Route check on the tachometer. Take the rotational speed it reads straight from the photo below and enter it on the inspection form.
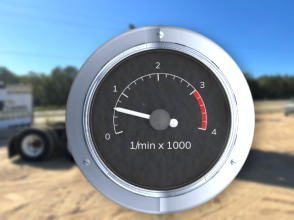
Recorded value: 600 rpm
